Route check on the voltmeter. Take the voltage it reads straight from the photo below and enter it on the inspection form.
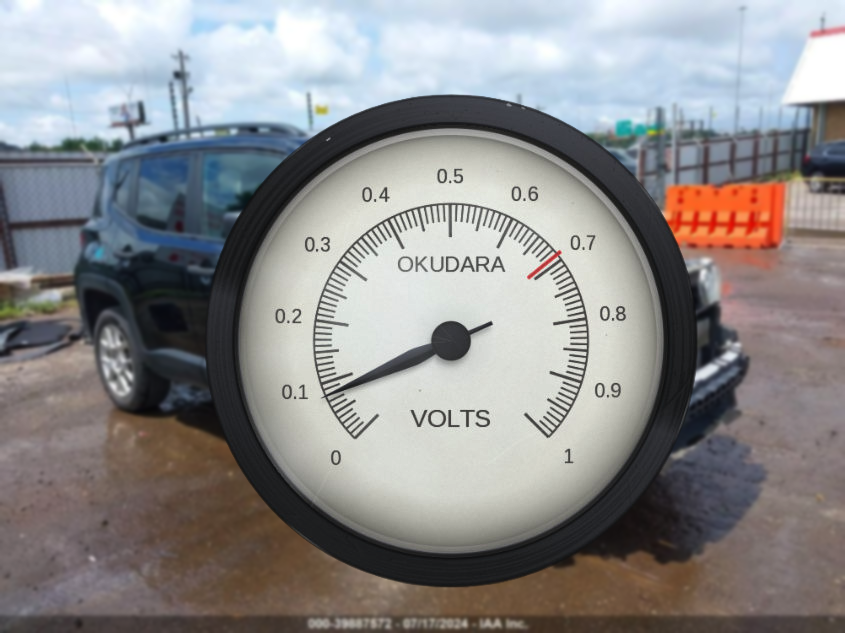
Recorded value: 0.08 V
